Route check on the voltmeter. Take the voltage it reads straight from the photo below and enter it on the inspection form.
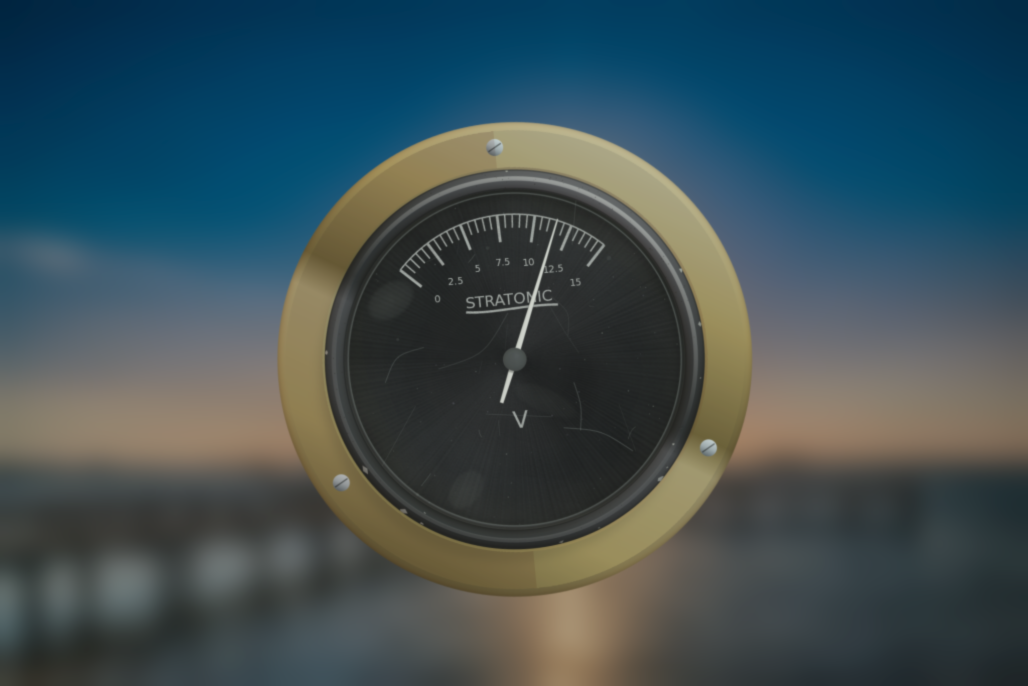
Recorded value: 11.5 V
